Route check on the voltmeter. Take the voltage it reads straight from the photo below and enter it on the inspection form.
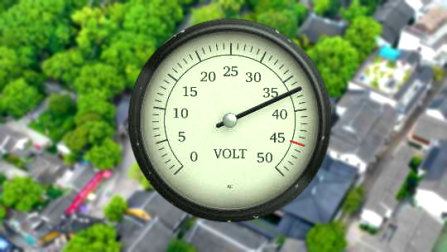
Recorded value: 37 V
